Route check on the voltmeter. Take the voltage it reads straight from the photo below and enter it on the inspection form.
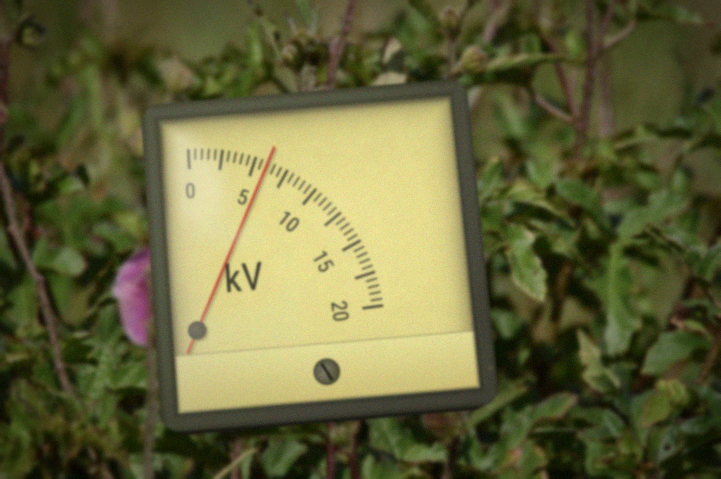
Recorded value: 6 kV
